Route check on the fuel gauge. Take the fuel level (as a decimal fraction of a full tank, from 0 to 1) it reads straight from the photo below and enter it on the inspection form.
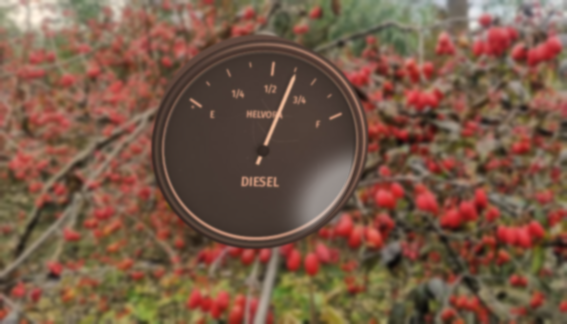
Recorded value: 0.625
